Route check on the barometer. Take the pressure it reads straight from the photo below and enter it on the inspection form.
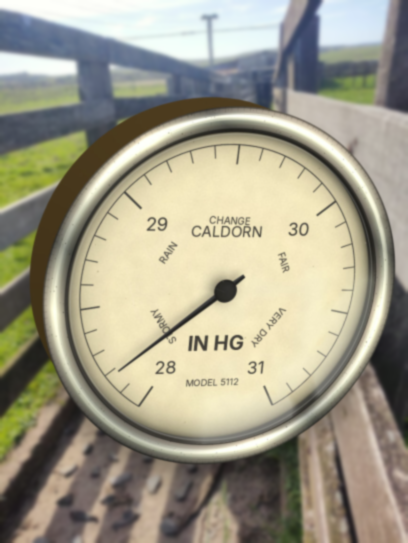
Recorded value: 28.2 inHg
